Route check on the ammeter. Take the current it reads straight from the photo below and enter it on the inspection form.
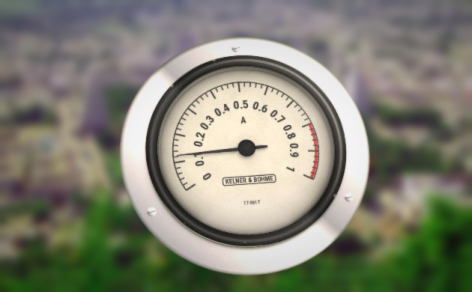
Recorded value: 0.12 A
